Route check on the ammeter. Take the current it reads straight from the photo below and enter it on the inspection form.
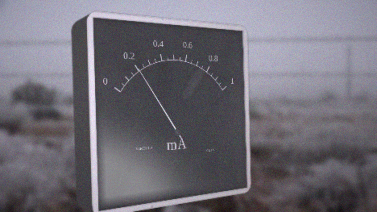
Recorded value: 0.2 mA
